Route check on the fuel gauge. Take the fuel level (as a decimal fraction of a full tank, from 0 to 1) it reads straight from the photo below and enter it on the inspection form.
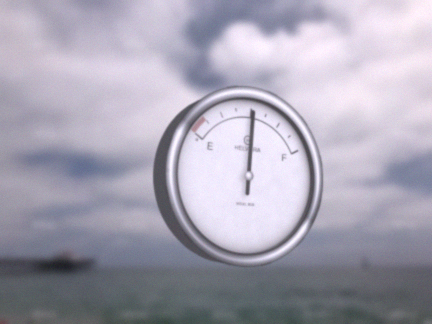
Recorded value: 0.5
